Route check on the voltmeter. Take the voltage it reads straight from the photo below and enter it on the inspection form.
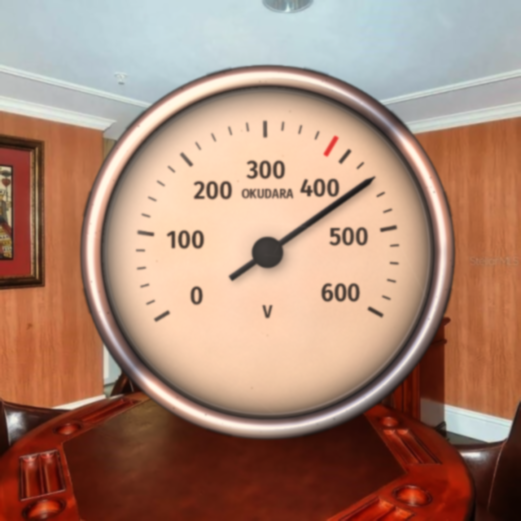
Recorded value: 440 V
